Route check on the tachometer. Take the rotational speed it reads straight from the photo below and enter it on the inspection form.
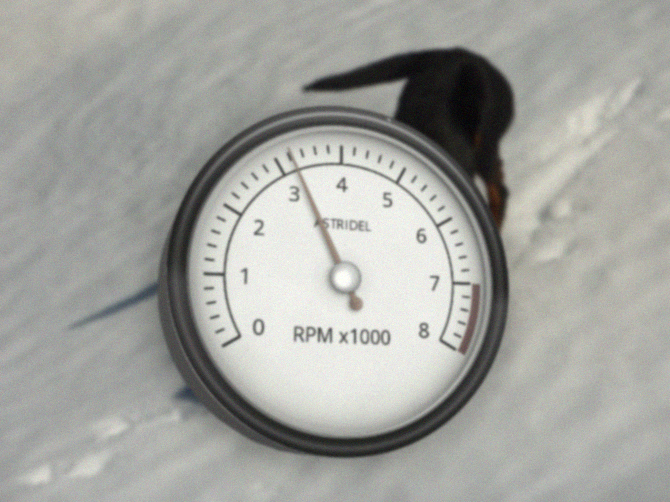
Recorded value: 3200 rpm
